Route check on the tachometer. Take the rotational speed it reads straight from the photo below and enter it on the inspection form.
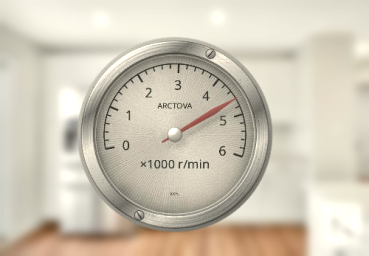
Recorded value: 4600 rpm
